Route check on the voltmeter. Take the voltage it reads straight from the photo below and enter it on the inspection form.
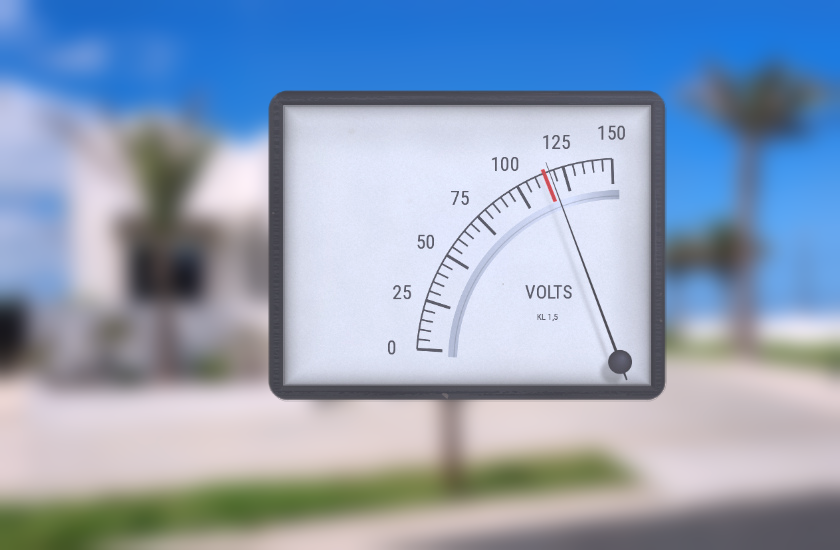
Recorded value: 117.5 V
